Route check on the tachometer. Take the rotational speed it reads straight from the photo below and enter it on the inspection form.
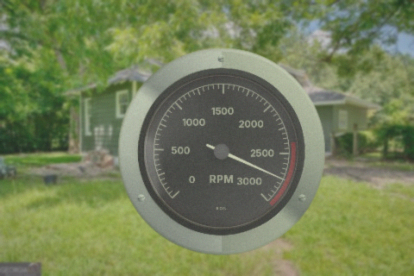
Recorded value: 2750 rpm
